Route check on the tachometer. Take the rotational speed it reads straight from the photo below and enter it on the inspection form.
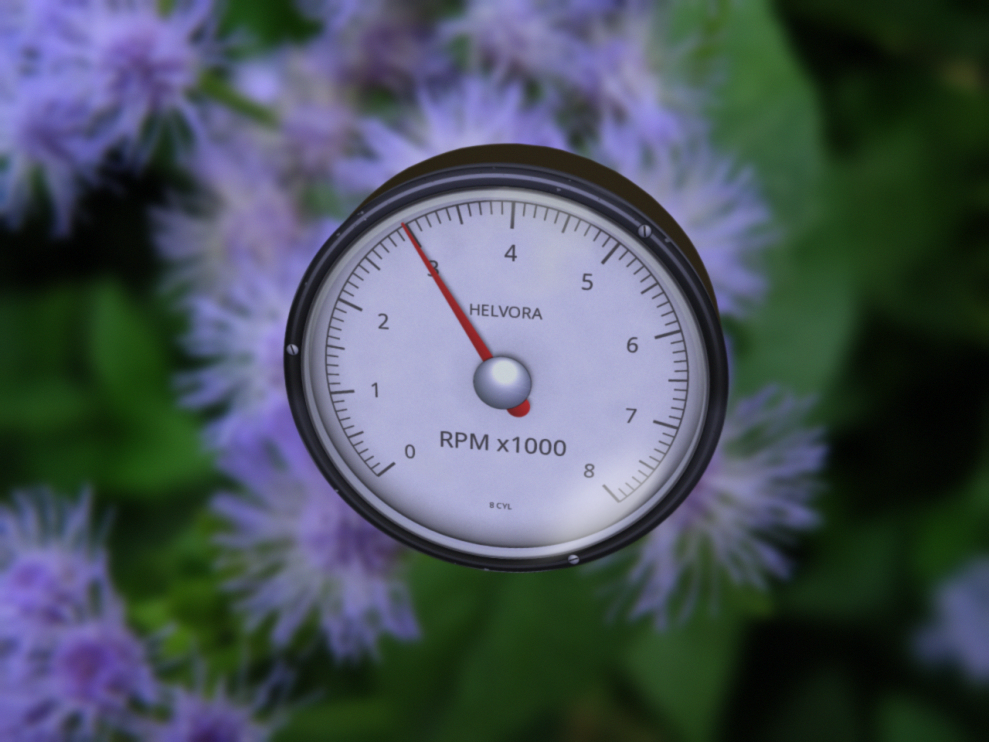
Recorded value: 3000 rpm
